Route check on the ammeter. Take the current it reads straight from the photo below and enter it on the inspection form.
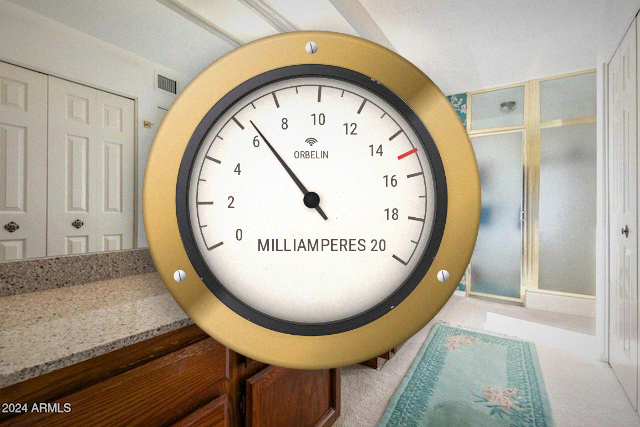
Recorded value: 6.5 mA
